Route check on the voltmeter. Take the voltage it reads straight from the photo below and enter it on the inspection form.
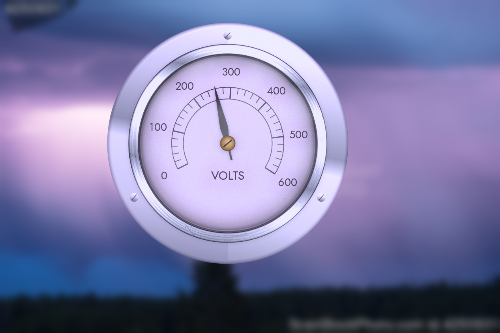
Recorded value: 260 V
